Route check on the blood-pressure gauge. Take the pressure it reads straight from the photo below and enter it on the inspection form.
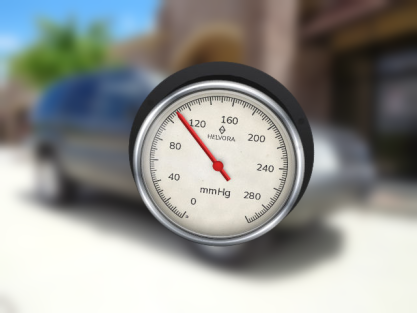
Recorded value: 110 mmHg
